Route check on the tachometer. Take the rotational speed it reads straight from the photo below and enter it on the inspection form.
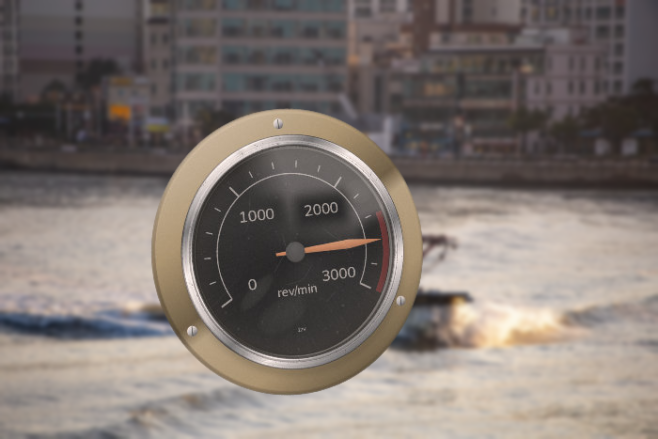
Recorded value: 2600 rpm
